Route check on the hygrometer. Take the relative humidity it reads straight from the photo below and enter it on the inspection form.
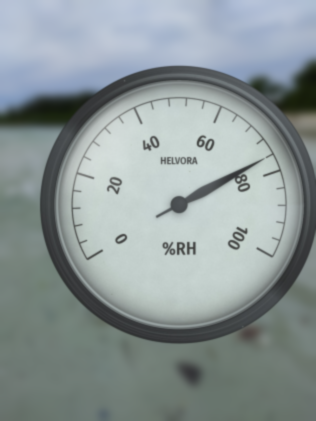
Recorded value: 76 %
